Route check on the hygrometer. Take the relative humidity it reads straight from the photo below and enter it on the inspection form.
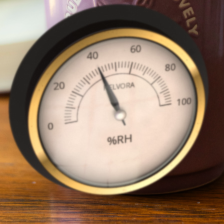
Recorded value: 40 %
